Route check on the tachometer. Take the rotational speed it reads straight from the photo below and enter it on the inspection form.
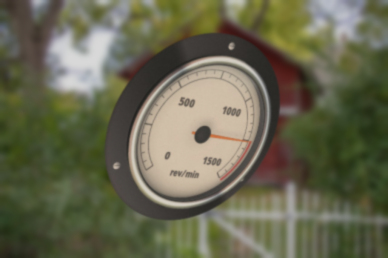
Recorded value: 1250 rpm
